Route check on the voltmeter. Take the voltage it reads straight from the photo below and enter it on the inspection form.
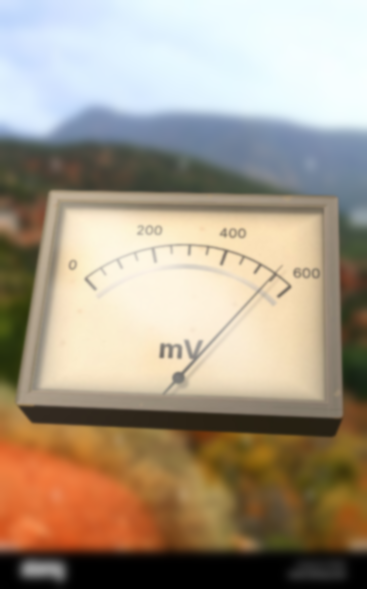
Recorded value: 550 mV
